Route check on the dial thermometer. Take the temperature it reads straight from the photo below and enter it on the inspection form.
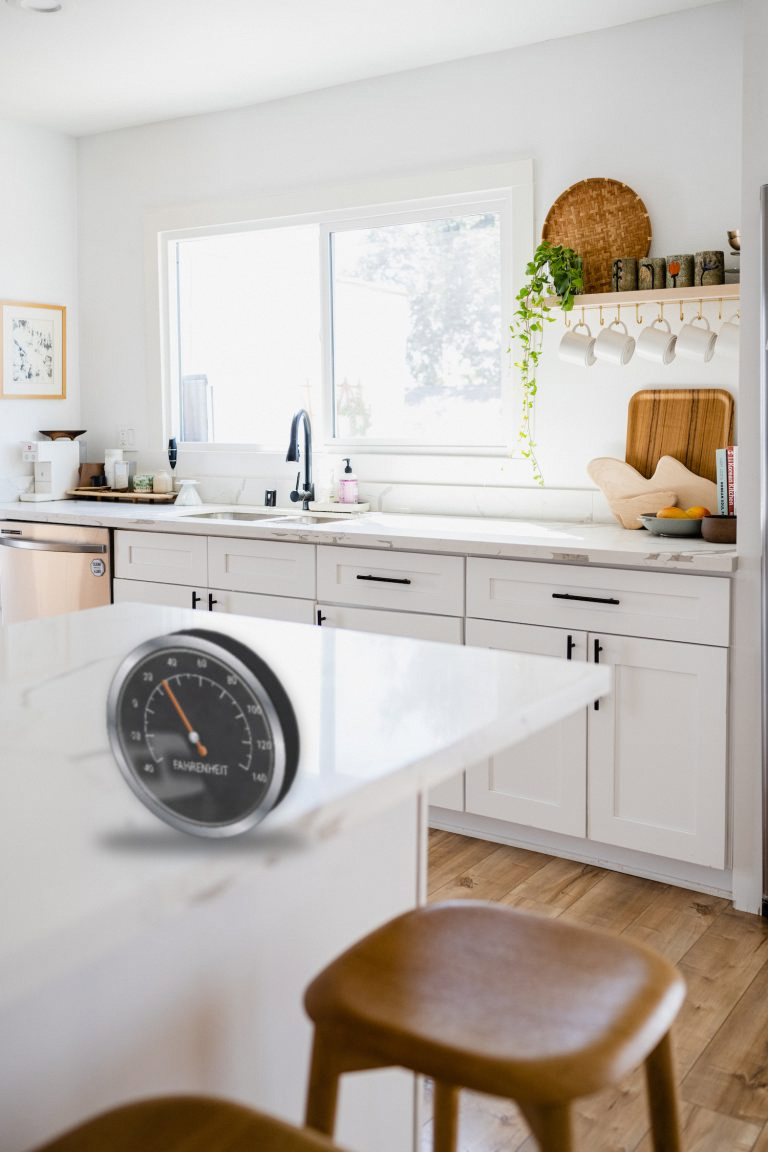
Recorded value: 30 °F
